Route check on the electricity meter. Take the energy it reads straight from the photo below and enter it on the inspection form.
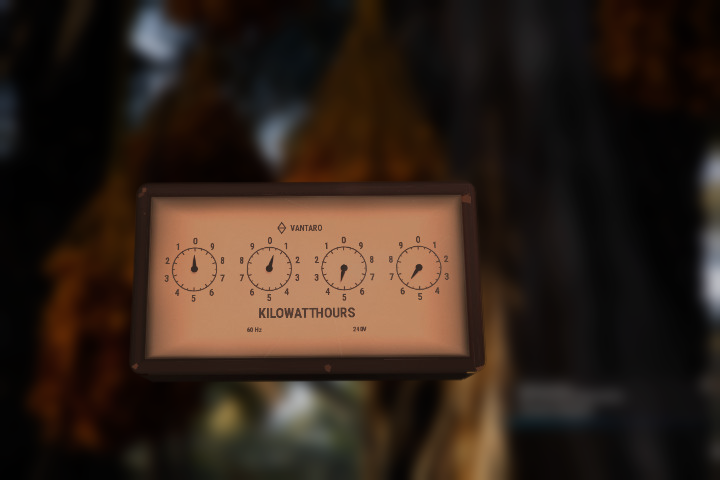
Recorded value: 46 kWh
